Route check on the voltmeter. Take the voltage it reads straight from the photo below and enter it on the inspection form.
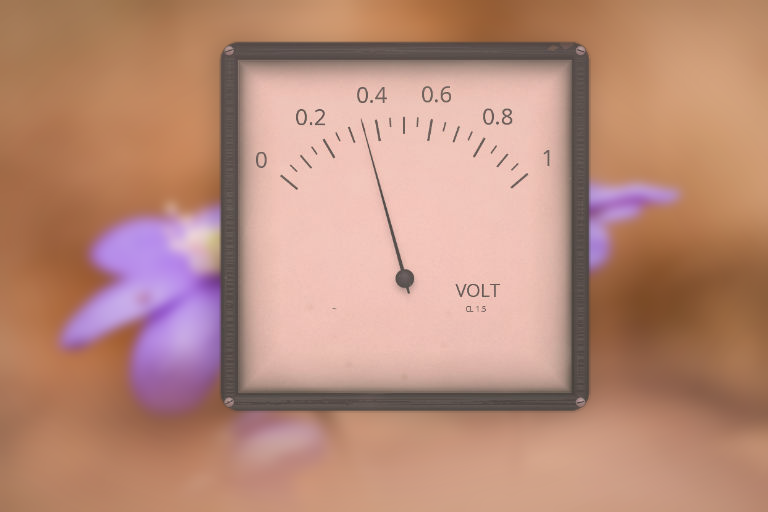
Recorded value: 0.35 V
